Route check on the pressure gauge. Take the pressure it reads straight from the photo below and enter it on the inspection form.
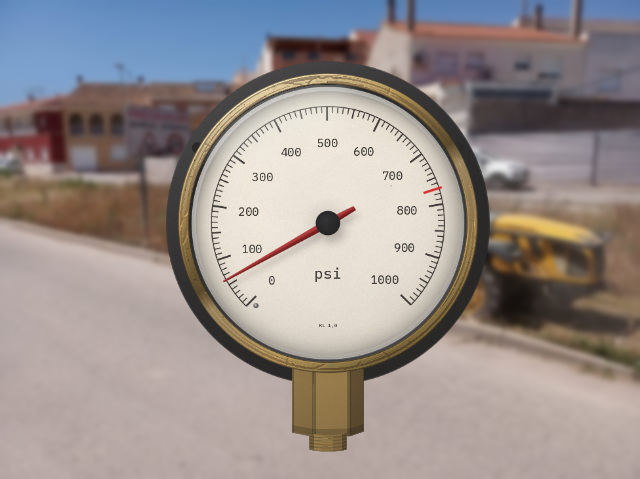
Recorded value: 60 psi
